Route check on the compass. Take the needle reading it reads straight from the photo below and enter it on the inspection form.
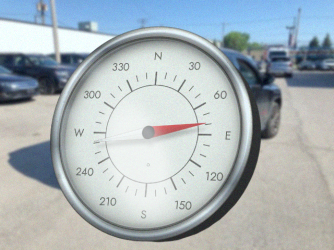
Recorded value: 80 °
